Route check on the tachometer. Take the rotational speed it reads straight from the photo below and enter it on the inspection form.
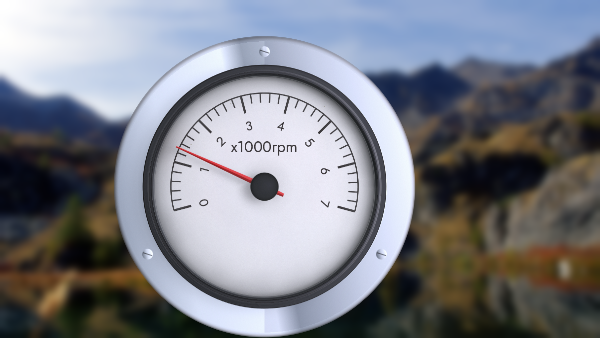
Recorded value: 1300 rpm
